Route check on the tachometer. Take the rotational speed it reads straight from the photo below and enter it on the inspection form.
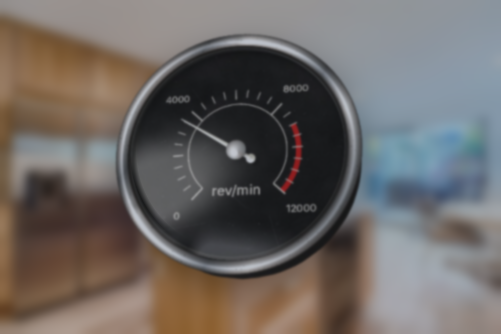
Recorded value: 3500 rpm
